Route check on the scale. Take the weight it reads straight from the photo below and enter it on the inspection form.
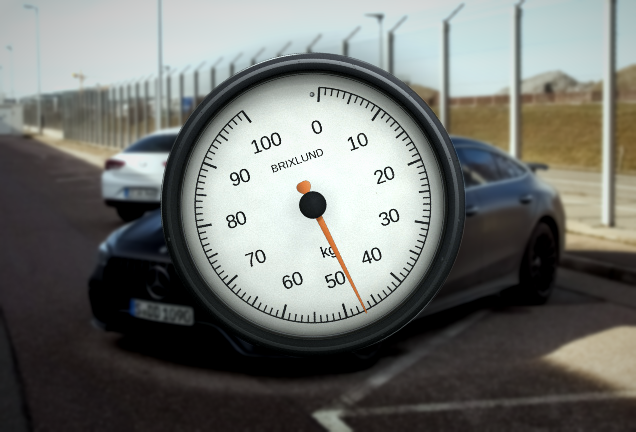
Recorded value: 47 kg
